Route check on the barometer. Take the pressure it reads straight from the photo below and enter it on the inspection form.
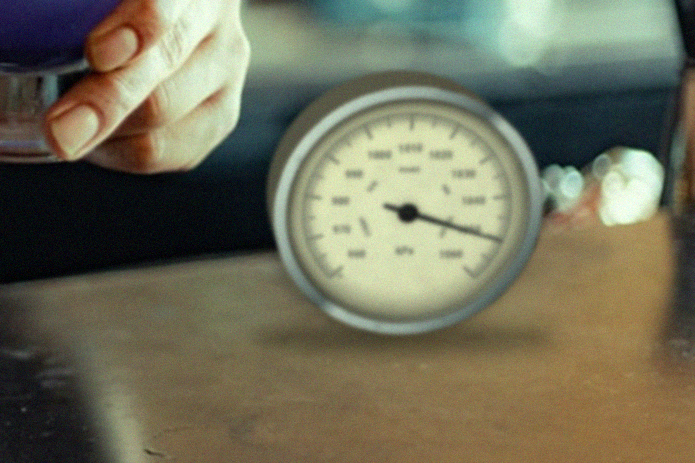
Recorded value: 1050 hPa
